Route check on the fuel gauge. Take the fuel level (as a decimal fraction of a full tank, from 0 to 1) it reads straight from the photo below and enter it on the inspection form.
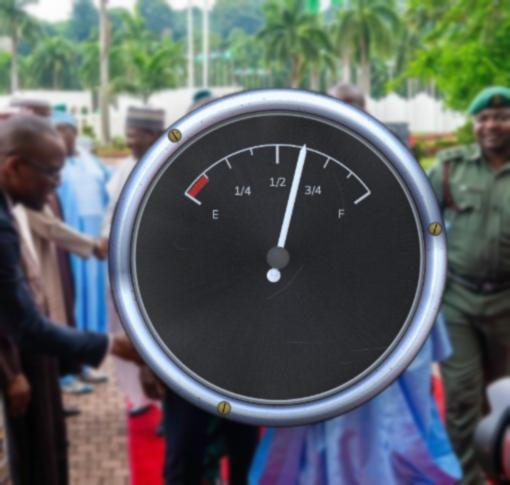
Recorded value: 0.625
